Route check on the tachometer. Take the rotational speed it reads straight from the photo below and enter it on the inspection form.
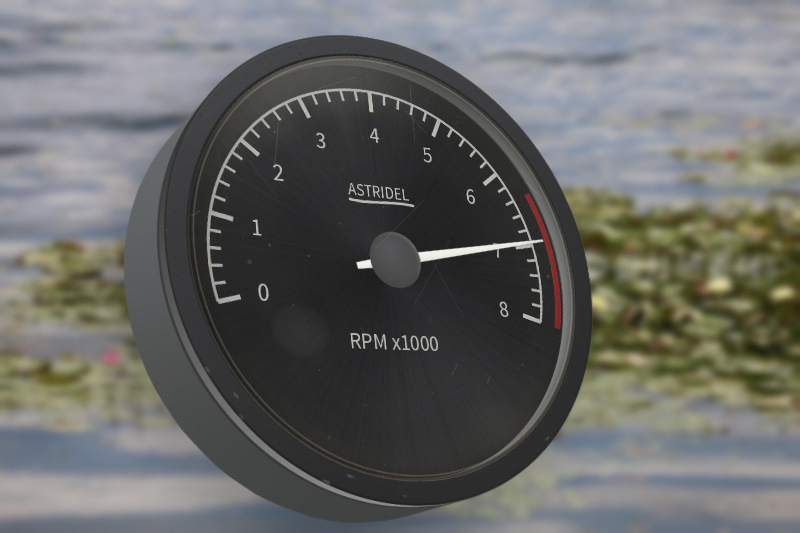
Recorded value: 7000 rpm
